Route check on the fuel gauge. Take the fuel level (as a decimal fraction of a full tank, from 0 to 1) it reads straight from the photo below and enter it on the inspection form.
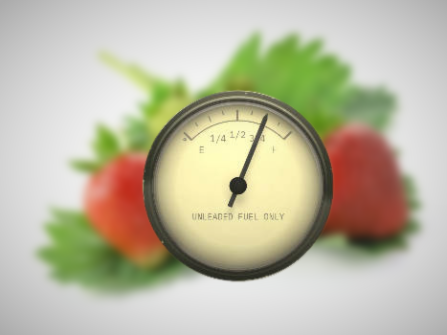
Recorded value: 0.75
